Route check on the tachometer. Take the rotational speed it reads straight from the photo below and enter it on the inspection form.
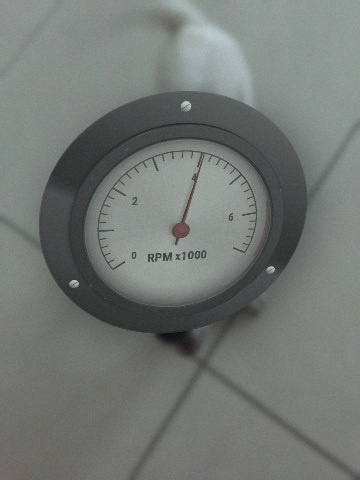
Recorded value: 4000 rpm
